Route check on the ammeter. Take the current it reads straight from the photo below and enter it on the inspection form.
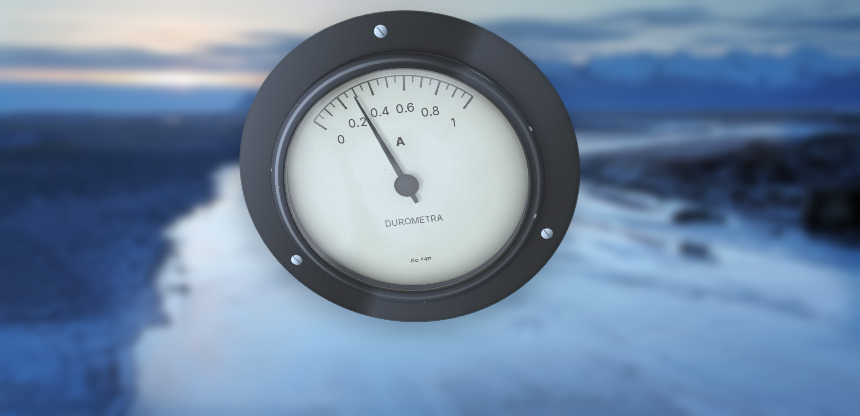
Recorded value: 0.3 A
